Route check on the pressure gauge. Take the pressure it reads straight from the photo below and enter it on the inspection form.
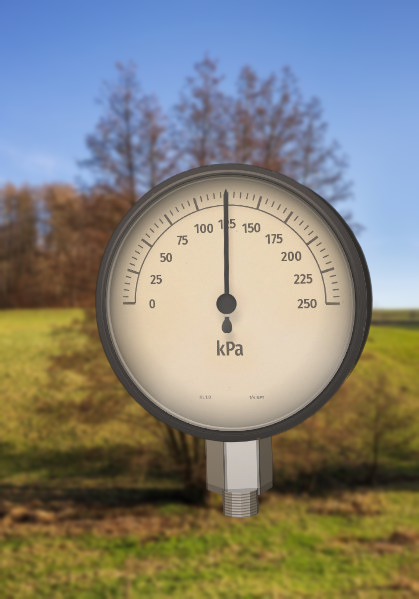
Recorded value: 125 kPa
